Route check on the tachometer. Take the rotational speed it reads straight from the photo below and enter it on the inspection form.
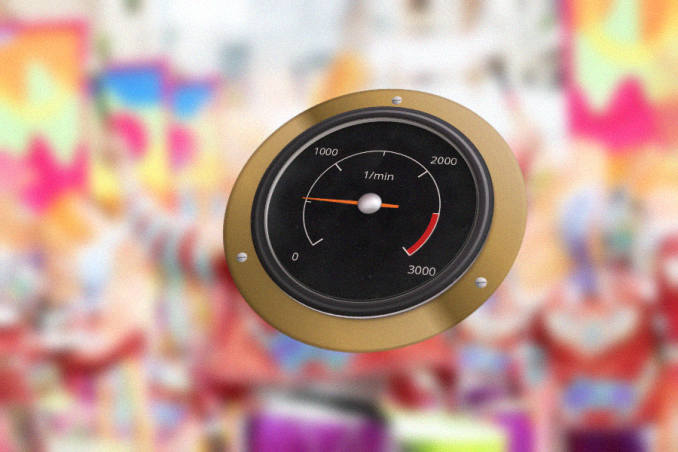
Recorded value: 500 rpm
